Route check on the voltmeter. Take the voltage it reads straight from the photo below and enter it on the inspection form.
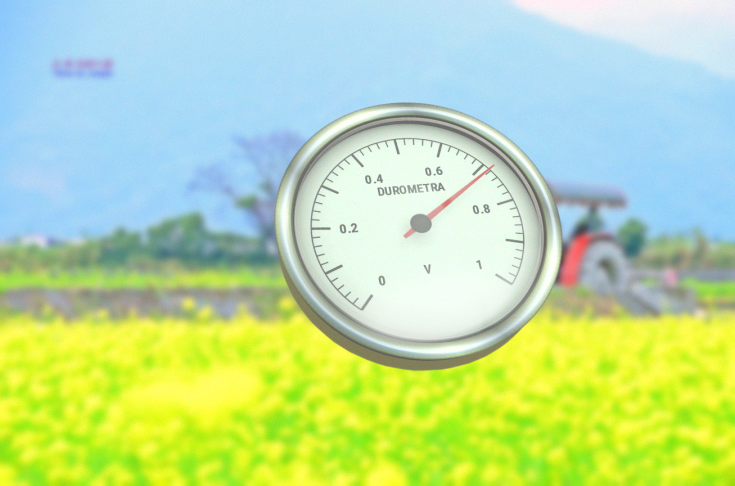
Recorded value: 0.72 V
